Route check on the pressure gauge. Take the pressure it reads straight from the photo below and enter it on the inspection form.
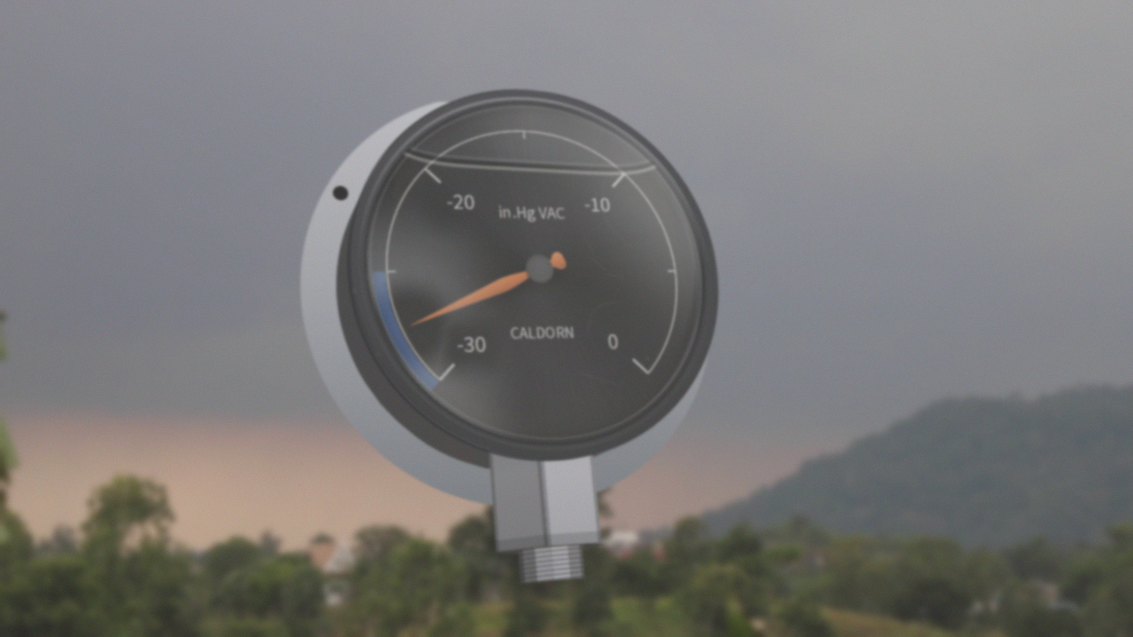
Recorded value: -27.5 inHg
